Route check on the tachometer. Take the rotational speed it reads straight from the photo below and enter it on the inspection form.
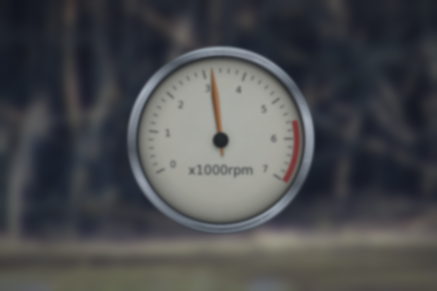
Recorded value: 3200 rpm
